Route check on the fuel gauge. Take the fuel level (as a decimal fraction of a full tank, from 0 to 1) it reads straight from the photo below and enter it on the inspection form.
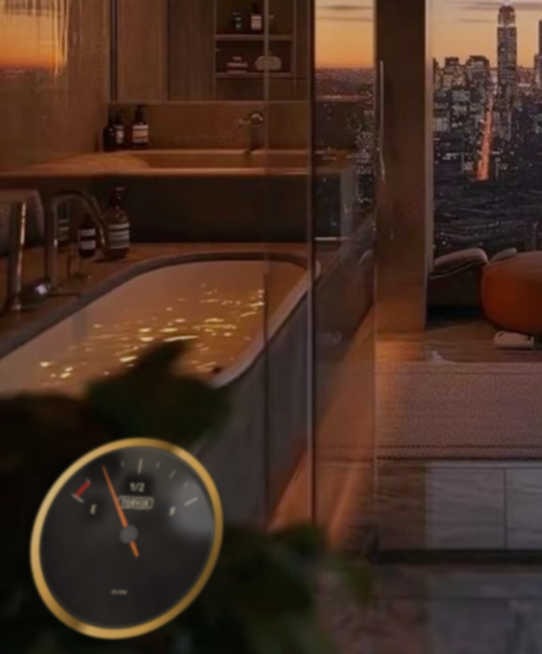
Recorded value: 0.25
